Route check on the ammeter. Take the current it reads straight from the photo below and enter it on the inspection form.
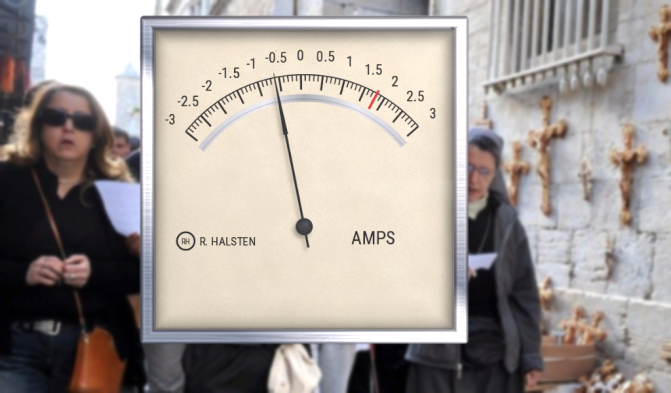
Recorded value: -0.6 A
